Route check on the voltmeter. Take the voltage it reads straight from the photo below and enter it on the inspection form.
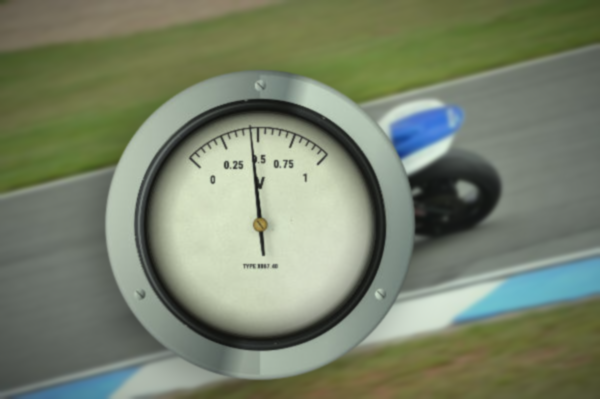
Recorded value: 0.45 V
